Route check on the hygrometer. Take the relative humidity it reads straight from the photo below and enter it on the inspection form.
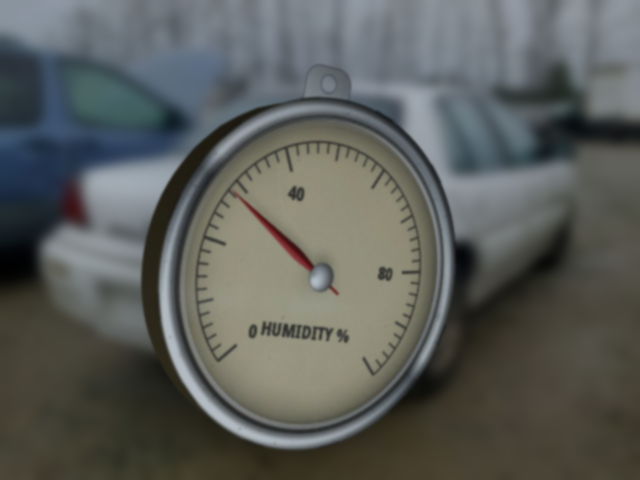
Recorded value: 28 %
